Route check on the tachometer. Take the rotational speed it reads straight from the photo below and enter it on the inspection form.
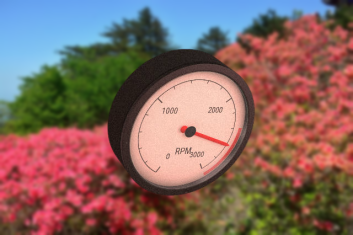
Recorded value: 2600 rpm
